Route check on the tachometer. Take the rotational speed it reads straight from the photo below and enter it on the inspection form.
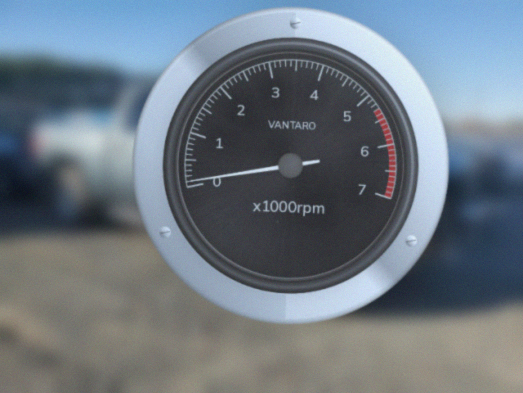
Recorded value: 100 rpm
